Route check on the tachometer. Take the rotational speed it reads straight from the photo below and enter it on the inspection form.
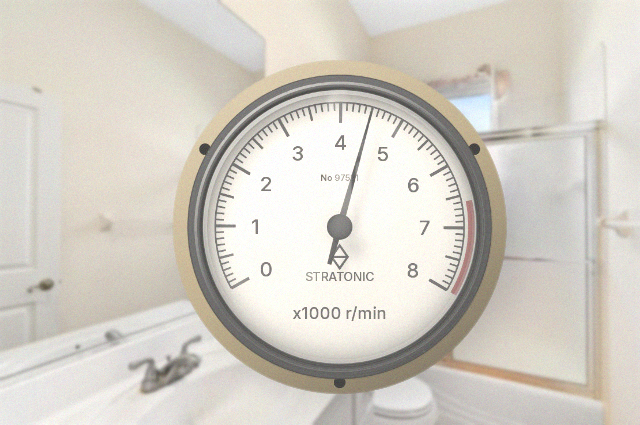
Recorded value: 4500 rpm
